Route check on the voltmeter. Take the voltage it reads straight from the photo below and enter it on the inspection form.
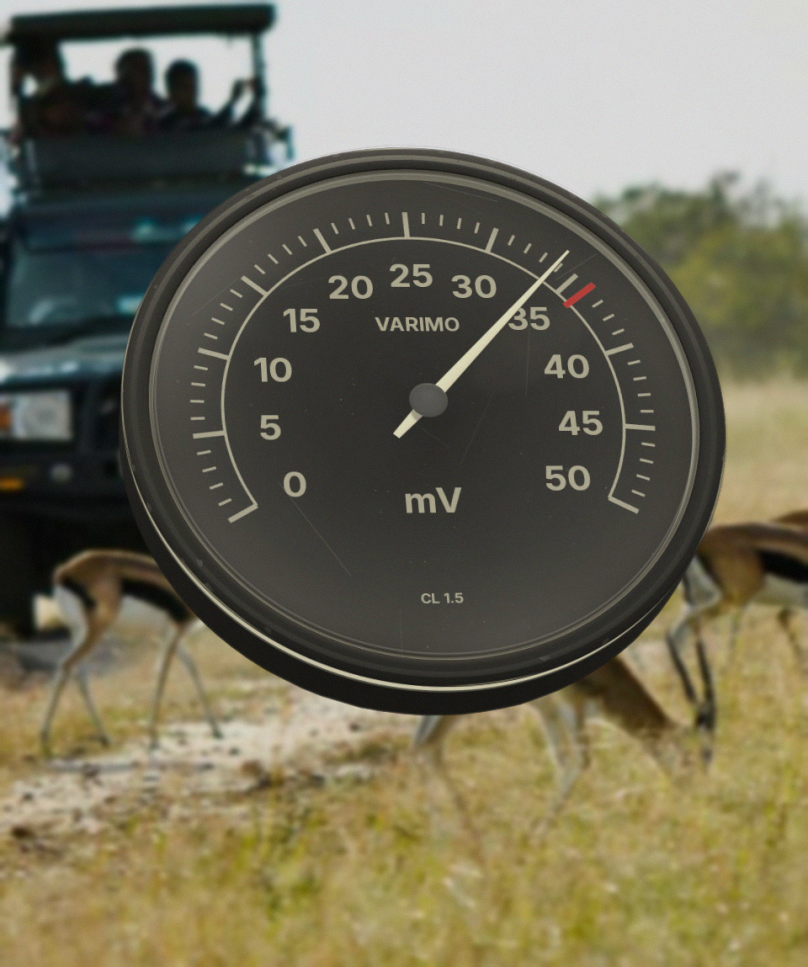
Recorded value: 34 mV
